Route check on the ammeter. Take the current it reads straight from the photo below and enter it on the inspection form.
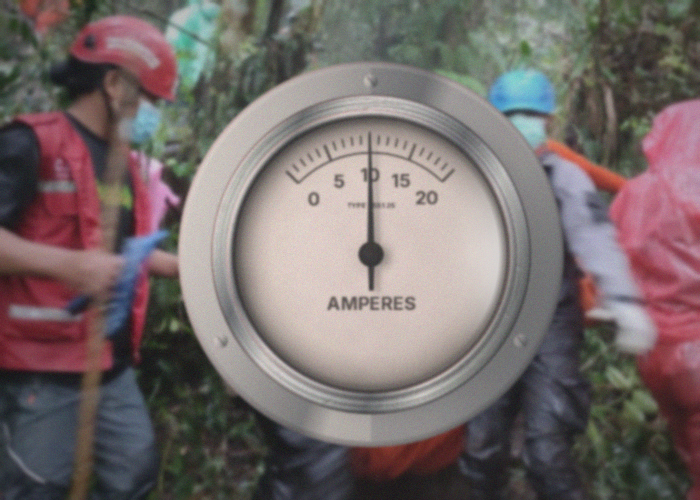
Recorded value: 10 A
